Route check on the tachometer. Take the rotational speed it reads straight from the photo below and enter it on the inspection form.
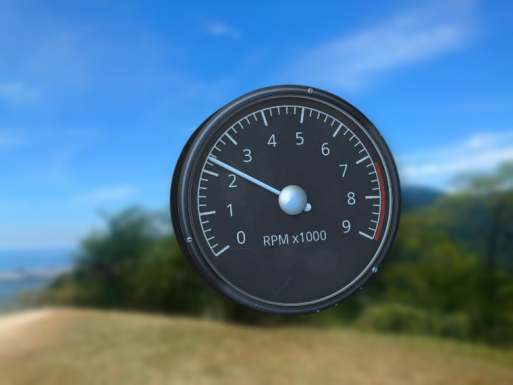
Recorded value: 2300 rpm
